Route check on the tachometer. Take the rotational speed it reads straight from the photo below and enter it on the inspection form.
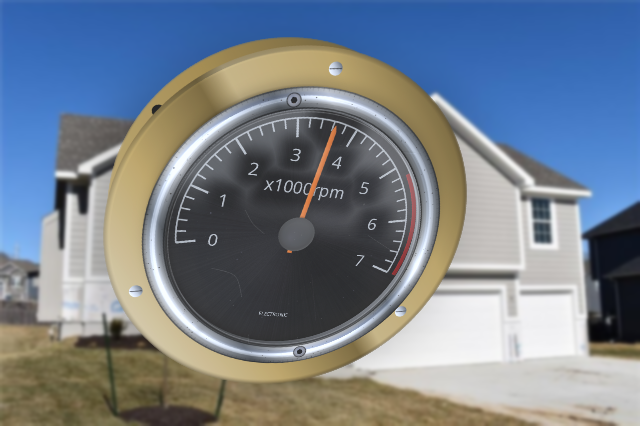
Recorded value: 3600 rpm
